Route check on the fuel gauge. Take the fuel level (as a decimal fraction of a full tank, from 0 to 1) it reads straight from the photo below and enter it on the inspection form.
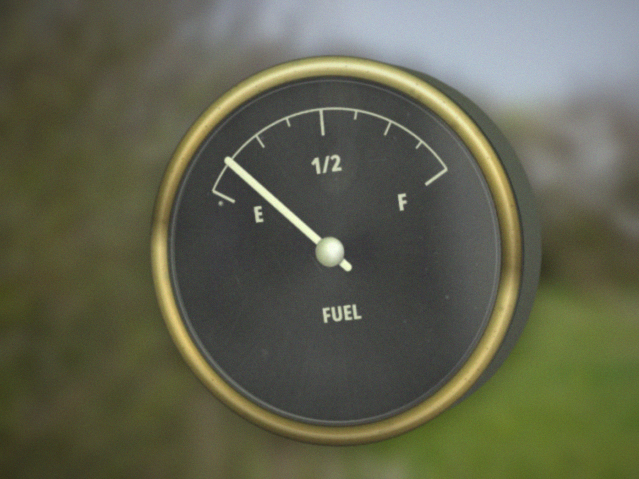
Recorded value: 0.125
